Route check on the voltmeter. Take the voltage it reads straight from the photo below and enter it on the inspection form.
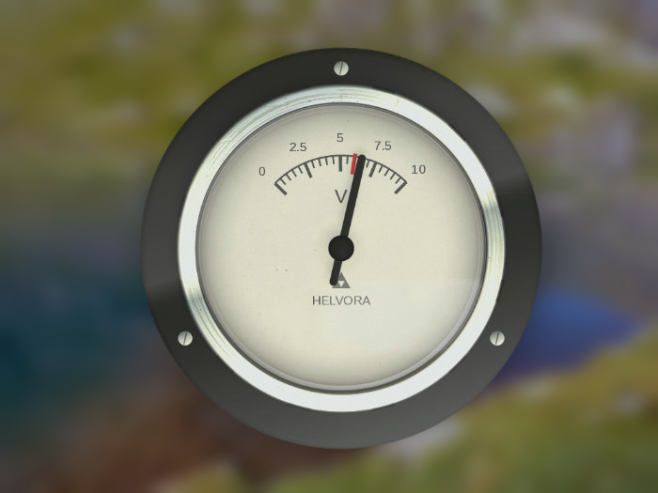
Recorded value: 6.5 V
